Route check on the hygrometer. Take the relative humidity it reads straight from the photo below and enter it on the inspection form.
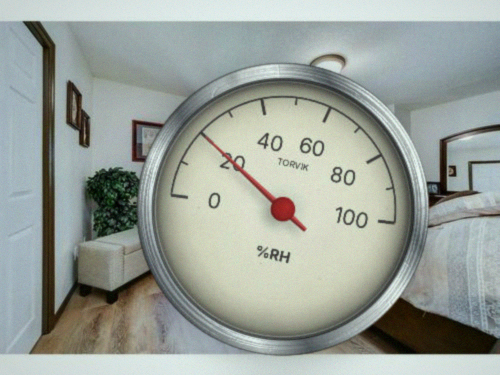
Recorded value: 20 %
